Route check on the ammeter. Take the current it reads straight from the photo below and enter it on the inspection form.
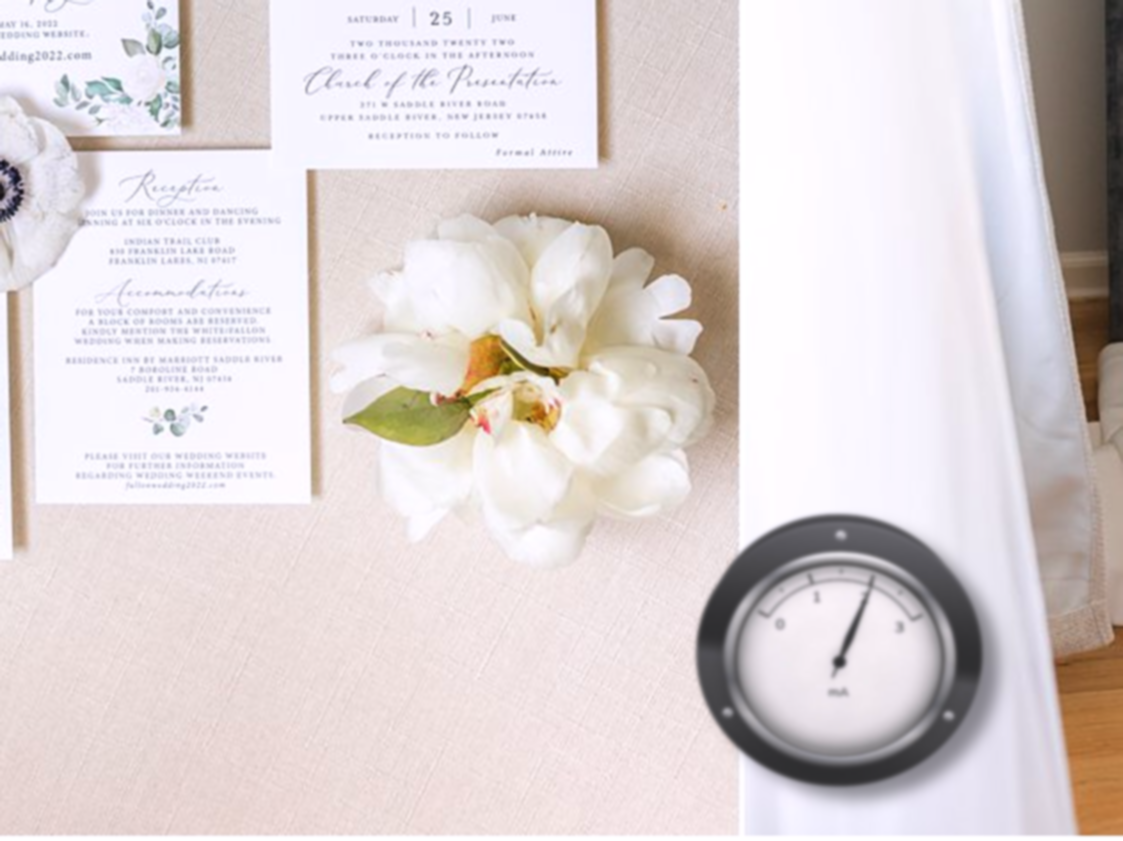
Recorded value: 2 mA
